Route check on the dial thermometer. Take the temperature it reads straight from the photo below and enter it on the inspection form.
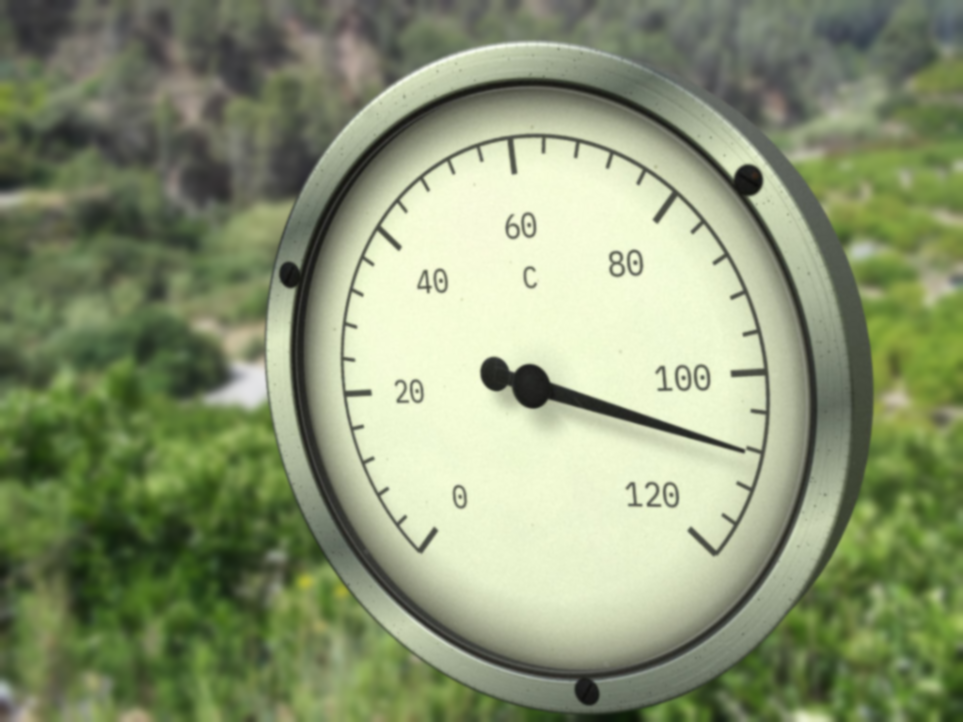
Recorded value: 108 °C
